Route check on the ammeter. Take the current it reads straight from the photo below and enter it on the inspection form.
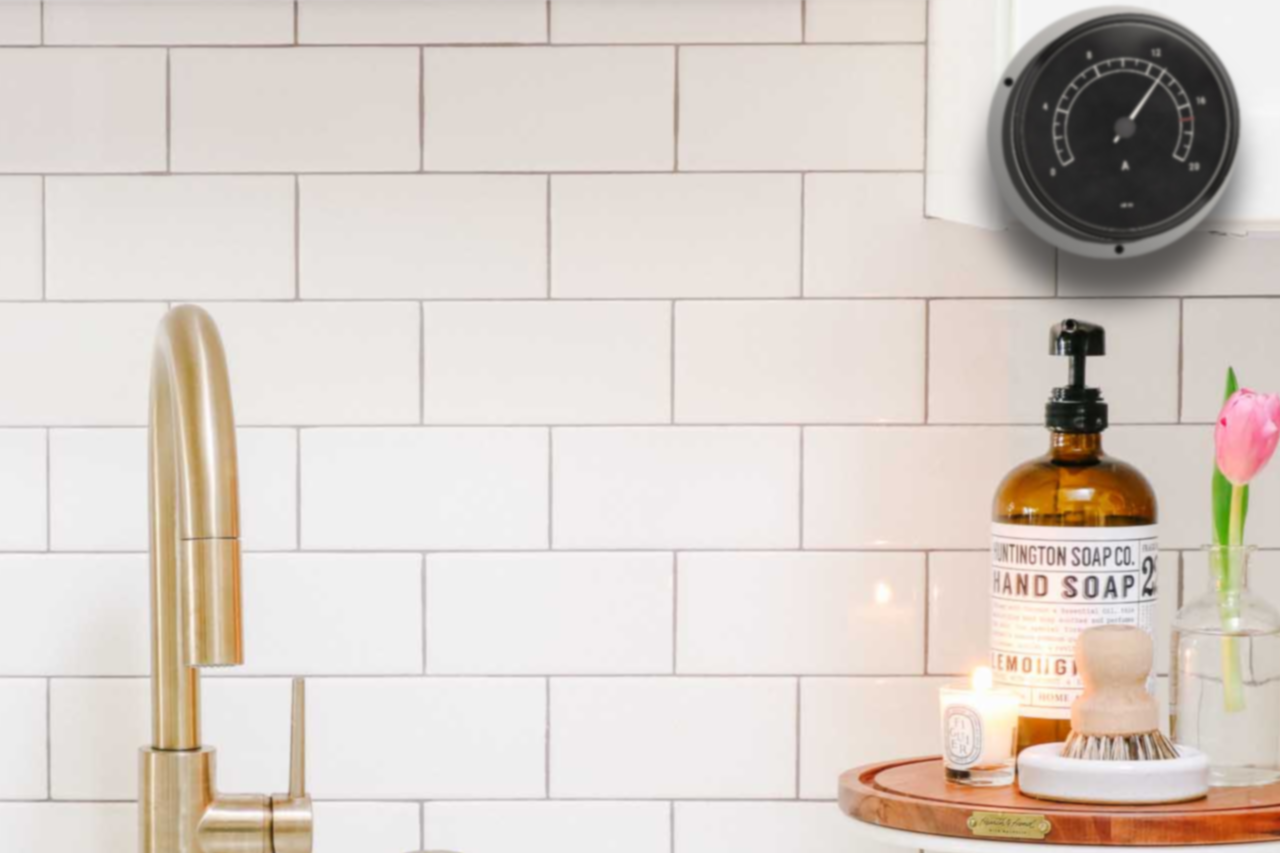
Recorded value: 13 A
